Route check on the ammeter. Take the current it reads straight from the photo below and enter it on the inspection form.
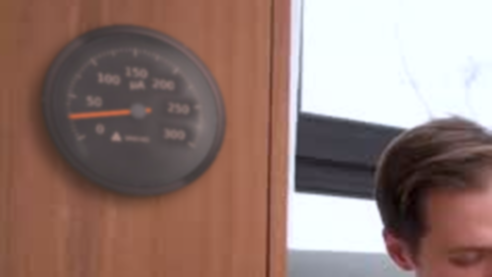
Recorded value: 25 µA
